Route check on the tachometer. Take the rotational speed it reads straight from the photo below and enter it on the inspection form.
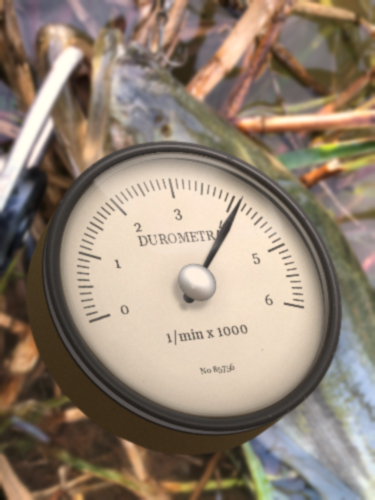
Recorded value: 4100 rpm
